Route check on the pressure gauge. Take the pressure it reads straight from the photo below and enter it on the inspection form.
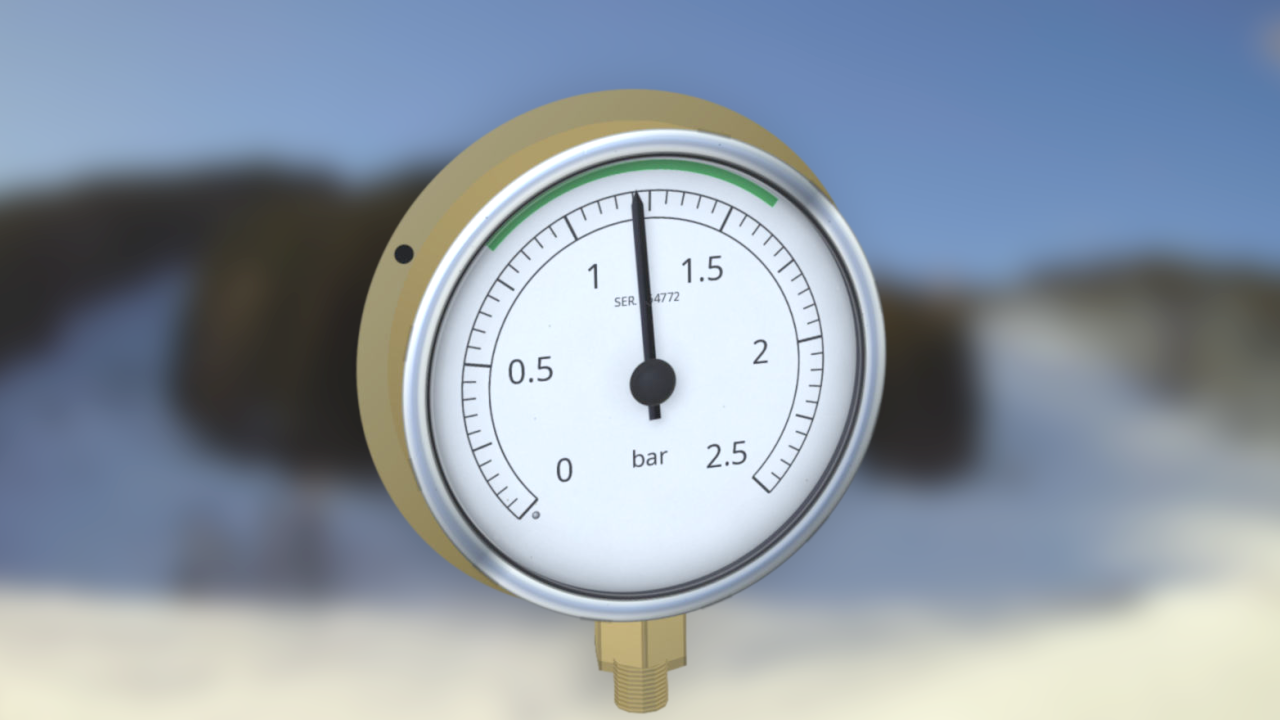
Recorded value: 1.2 bar
